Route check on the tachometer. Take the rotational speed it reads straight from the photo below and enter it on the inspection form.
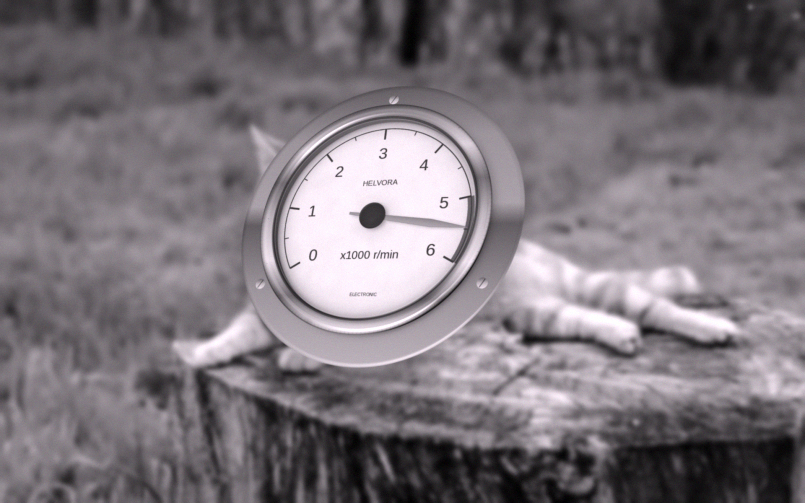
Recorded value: 5500 rpm
